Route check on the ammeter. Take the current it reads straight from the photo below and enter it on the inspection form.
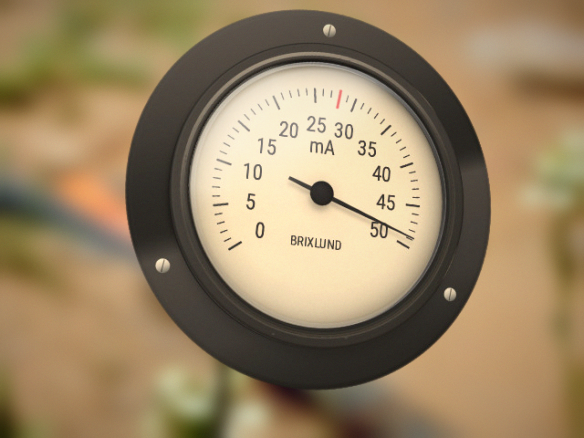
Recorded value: 49 mA
